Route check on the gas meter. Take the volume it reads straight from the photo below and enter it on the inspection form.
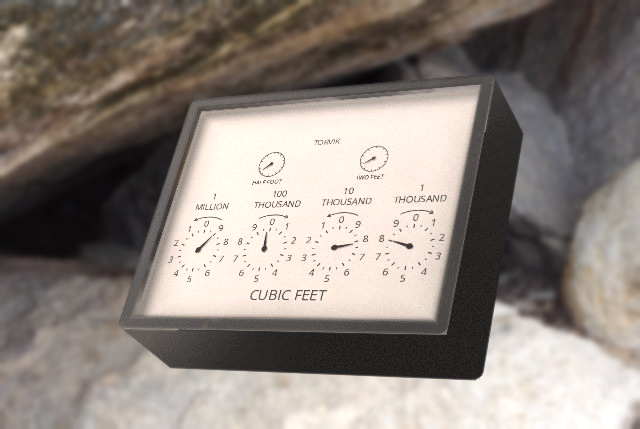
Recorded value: 897800 ft³
